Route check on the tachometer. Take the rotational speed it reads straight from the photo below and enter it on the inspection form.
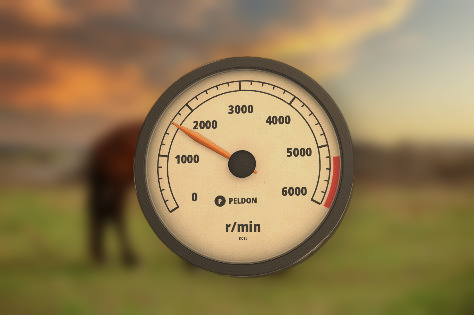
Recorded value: 1600 rpm
